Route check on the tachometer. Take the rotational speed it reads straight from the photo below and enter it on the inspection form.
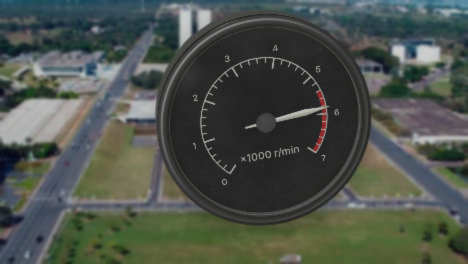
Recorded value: 5800 rpm
